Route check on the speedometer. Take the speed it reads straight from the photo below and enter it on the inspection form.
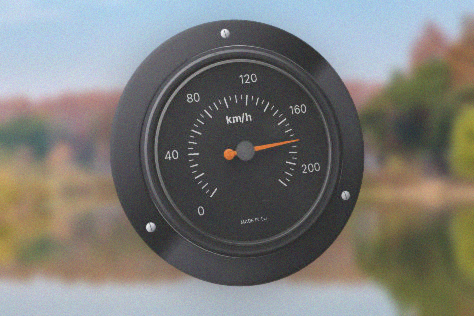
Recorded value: 180 km/h
